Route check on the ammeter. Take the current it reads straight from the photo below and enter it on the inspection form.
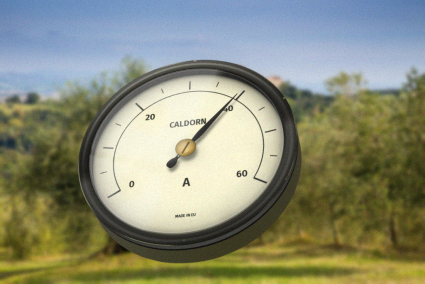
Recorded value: 40 A
